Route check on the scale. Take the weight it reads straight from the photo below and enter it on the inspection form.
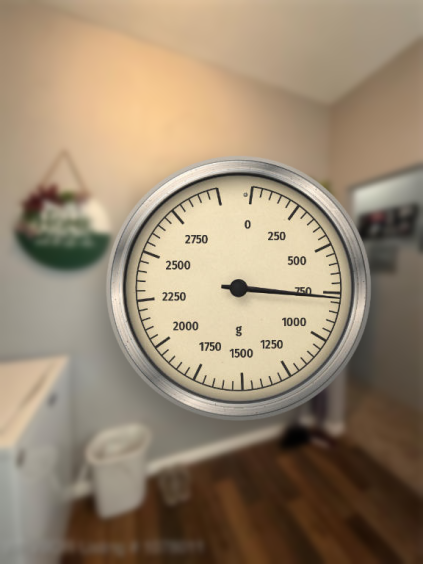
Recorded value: 775 g
